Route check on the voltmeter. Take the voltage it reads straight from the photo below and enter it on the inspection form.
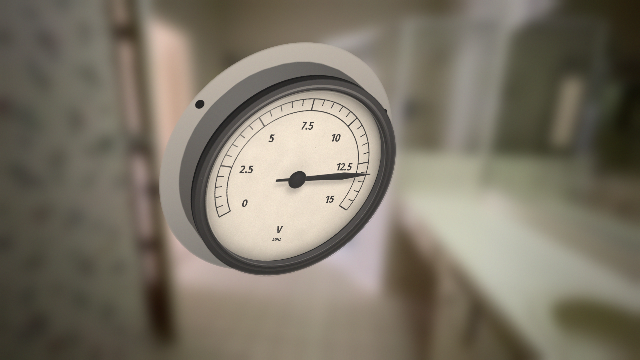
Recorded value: 13 V
